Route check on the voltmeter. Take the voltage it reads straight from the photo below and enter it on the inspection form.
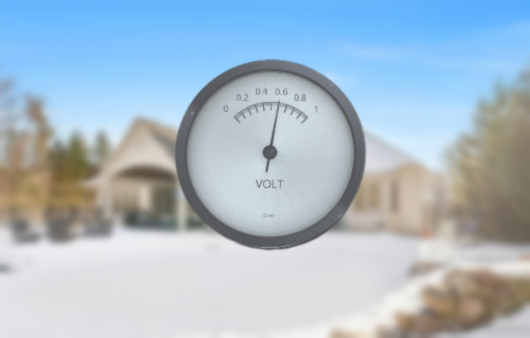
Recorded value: 0.6 V
